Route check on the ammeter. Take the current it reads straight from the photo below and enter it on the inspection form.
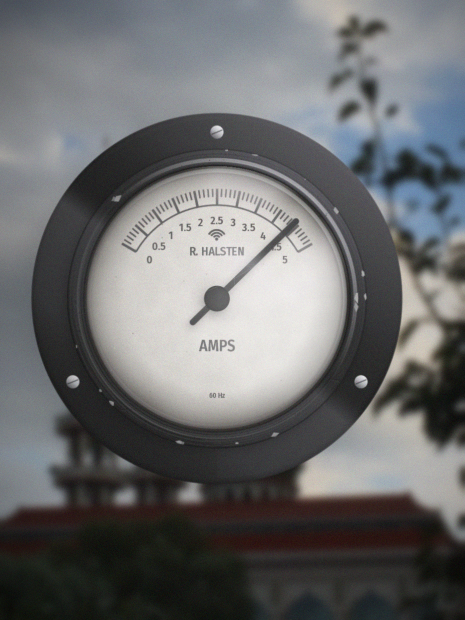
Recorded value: 4.4 A
